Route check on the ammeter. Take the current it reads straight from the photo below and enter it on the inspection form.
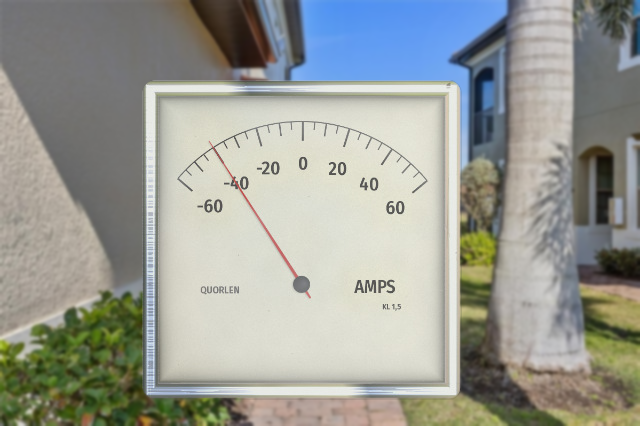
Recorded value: -40 A
